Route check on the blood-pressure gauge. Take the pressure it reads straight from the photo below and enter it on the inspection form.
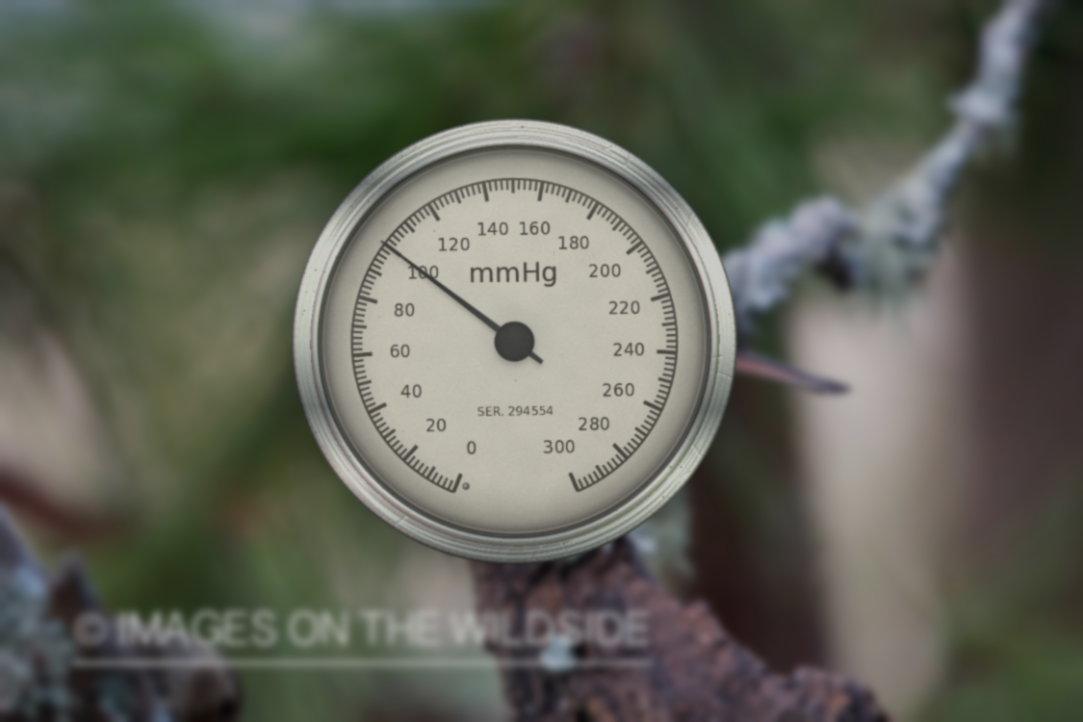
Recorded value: 100 mmHg
